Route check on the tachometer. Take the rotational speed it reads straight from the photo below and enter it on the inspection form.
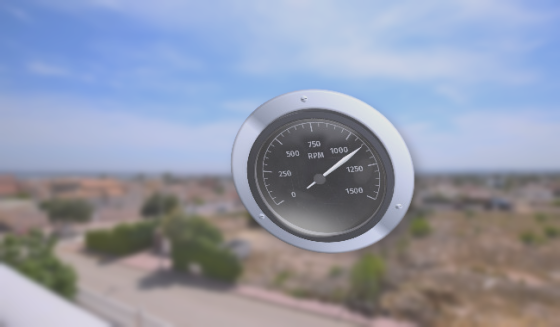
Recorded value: 1100 rpm
